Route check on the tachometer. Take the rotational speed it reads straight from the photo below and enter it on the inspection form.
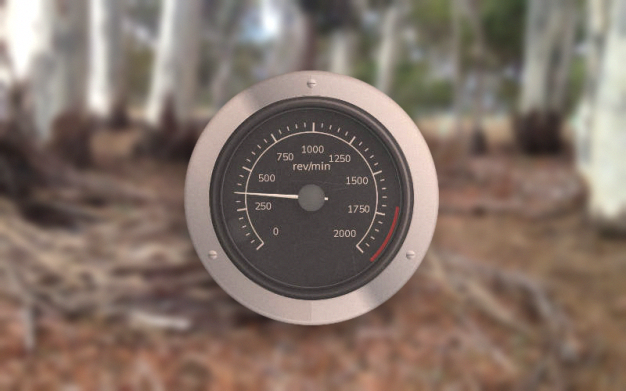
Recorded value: 350 rpm
